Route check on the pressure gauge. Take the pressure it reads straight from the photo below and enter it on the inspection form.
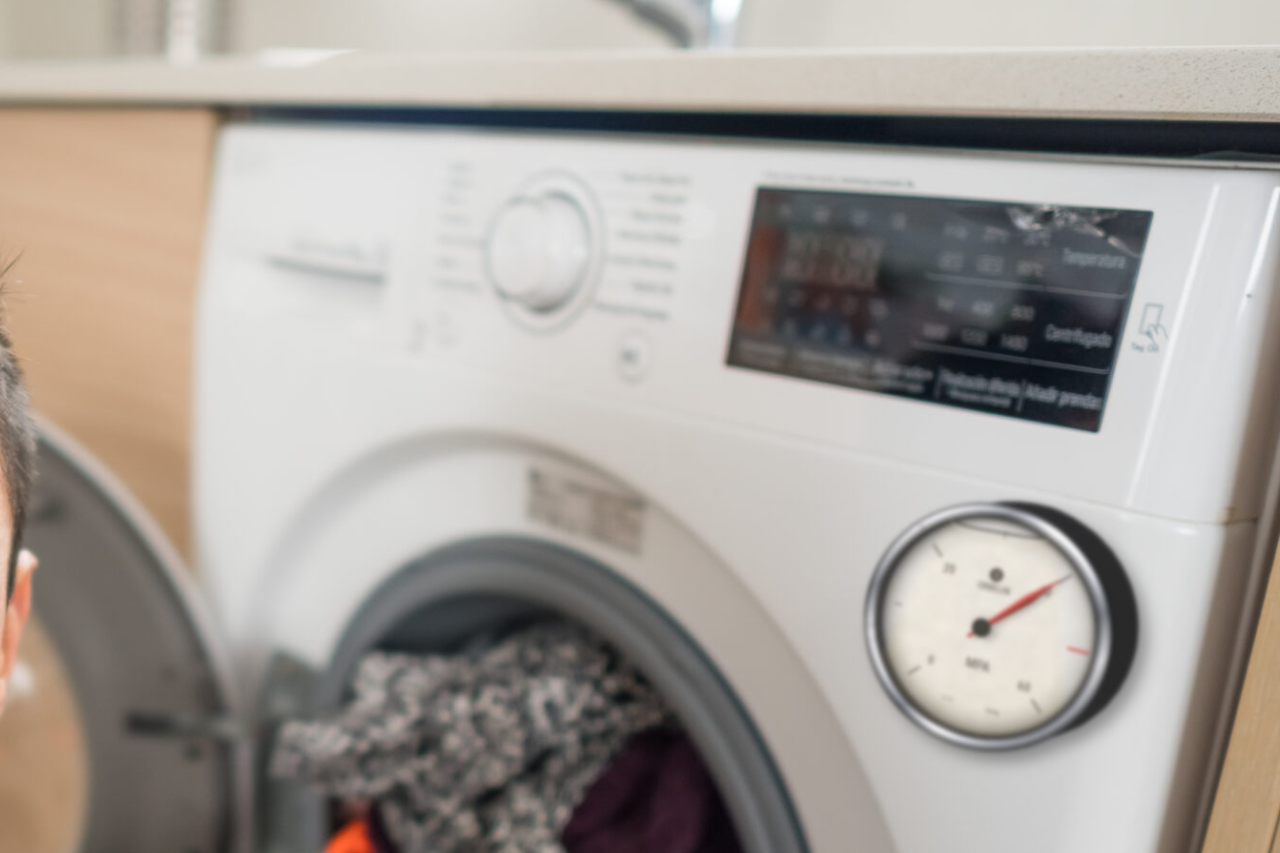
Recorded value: 40 MPa
